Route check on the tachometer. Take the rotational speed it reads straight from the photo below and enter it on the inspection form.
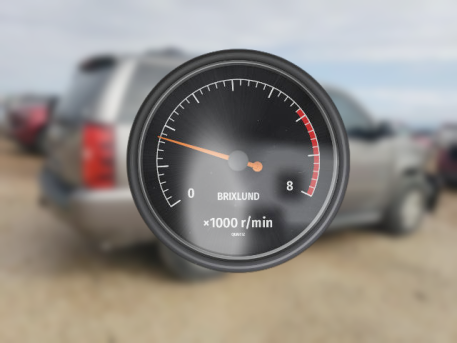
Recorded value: 1700 rpm
